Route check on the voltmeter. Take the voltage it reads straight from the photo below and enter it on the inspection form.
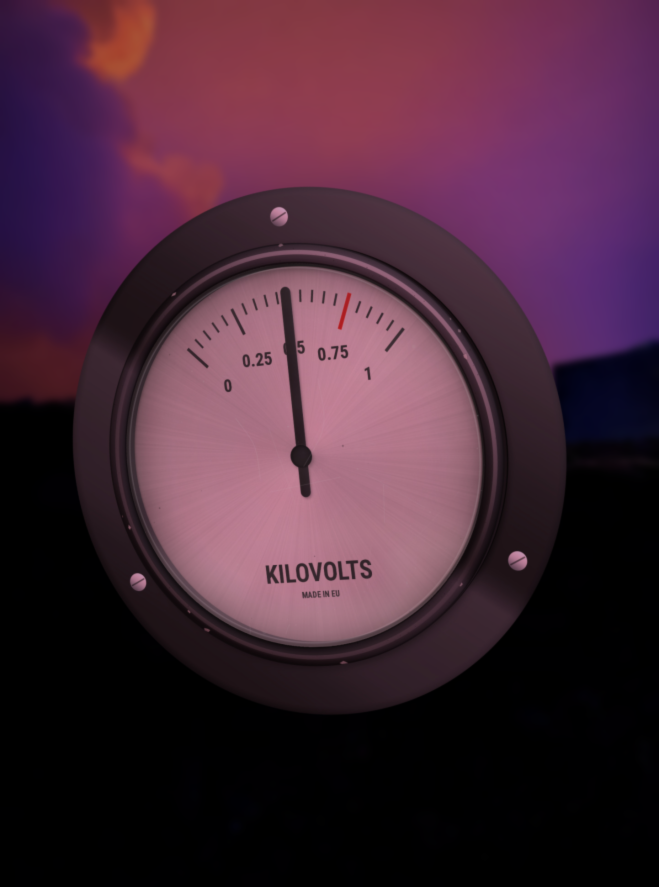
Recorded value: 0.5 kV
